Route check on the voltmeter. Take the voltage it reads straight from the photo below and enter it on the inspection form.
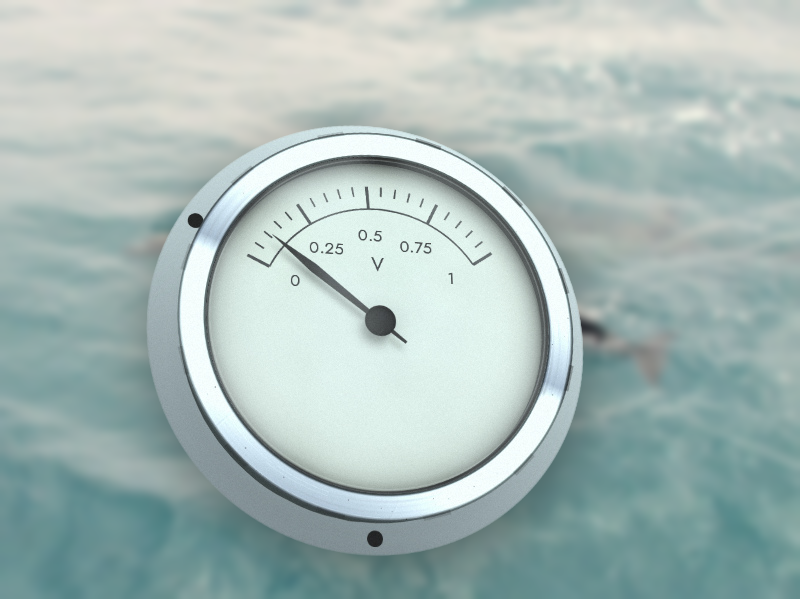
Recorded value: 0.1 V
